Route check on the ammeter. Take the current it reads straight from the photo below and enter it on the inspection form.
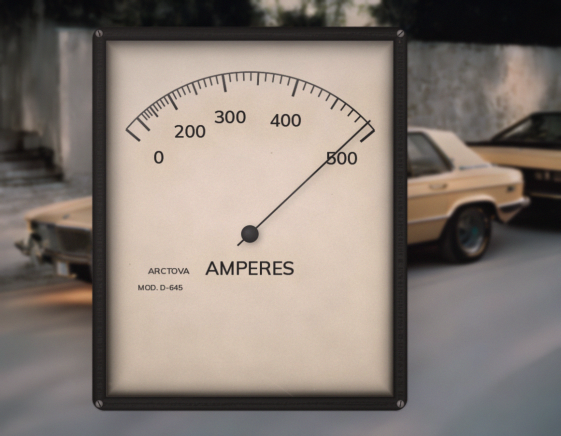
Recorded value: 490 A
